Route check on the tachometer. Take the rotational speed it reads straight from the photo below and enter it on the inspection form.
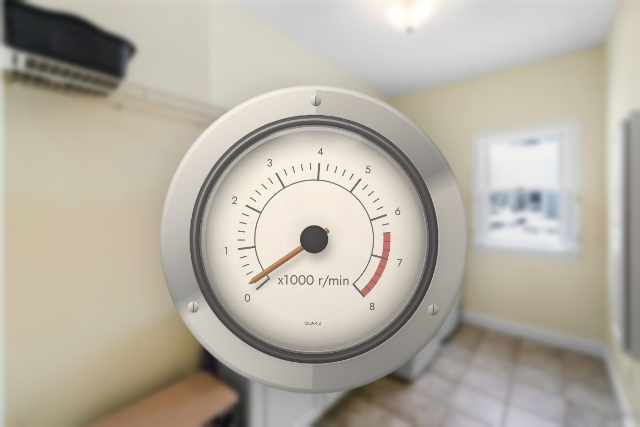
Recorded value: 200 rpm
